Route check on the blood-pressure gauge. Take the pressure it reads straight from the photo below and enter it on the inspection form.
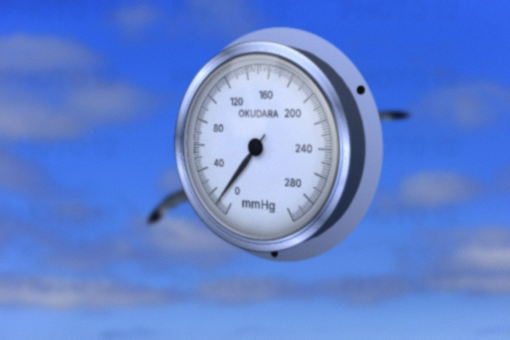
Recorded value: 10 mmHg
